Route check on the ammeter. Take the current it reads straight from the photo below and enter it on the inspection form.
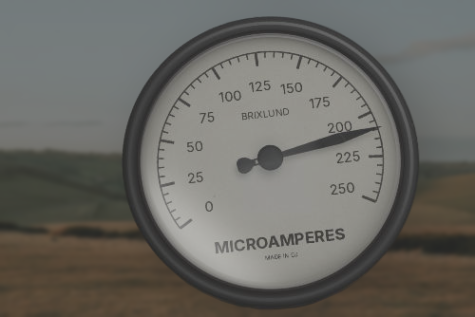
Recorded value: 210 µA
